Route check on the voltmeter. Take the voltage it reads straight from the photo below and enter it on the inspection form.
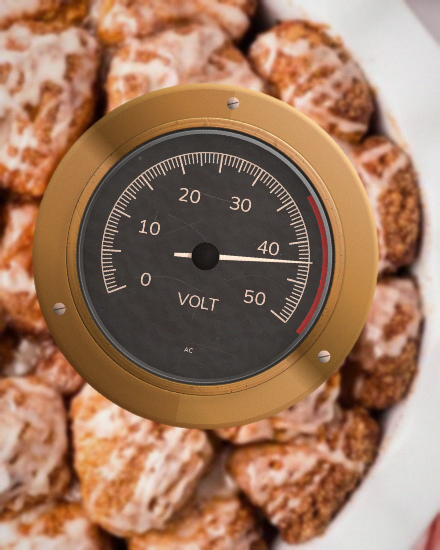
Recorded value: 42.5 V
